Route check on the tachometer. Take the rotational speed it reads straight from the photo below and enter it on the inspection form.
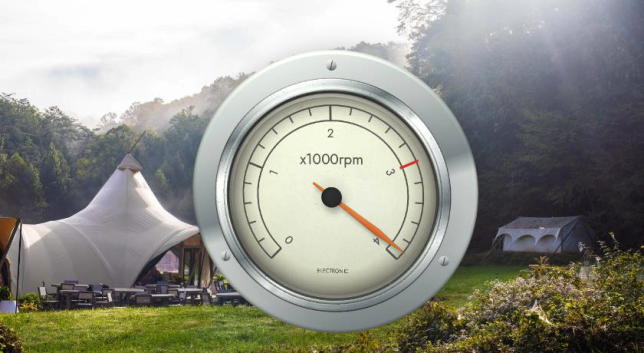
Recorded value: 3900 rpm
